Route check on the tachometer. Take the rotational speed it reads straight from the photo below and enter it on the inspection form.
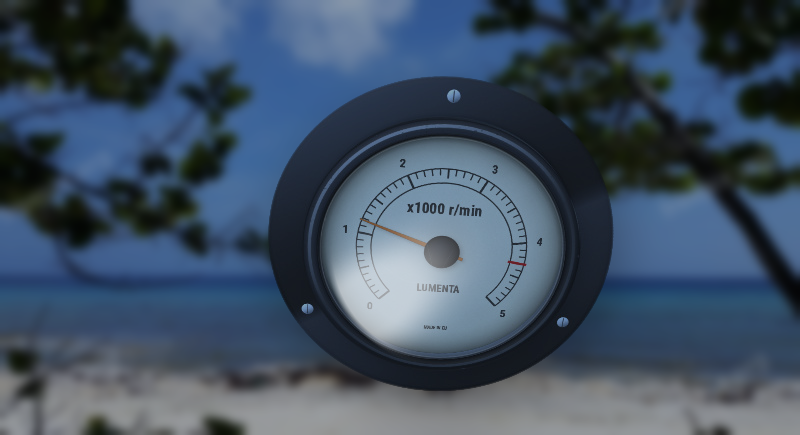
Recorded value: 1200 rpm
